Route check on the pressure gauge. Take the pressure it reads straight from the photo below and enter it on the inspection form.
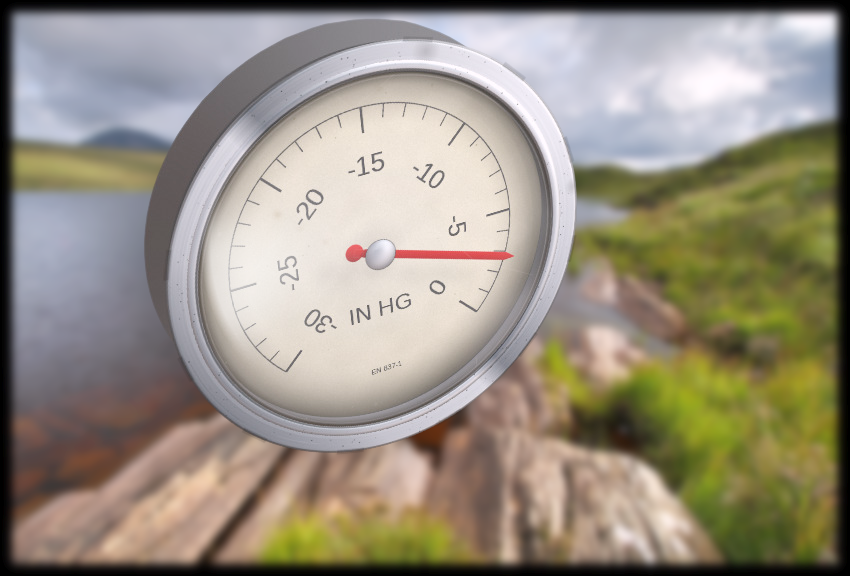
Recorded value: -3 inHg
